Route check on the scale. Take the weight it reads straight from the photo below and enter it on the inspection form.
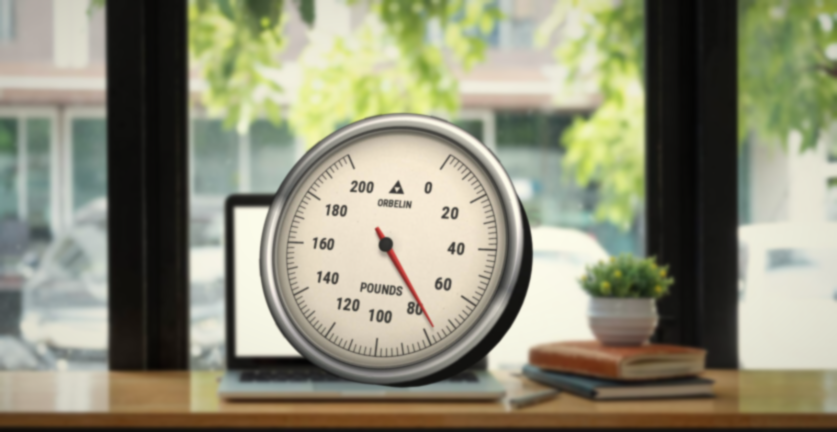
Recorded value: 76 lb
